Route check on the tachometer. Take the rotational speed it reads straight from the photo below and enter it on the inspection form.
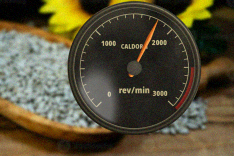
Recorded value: 1800 rpm
